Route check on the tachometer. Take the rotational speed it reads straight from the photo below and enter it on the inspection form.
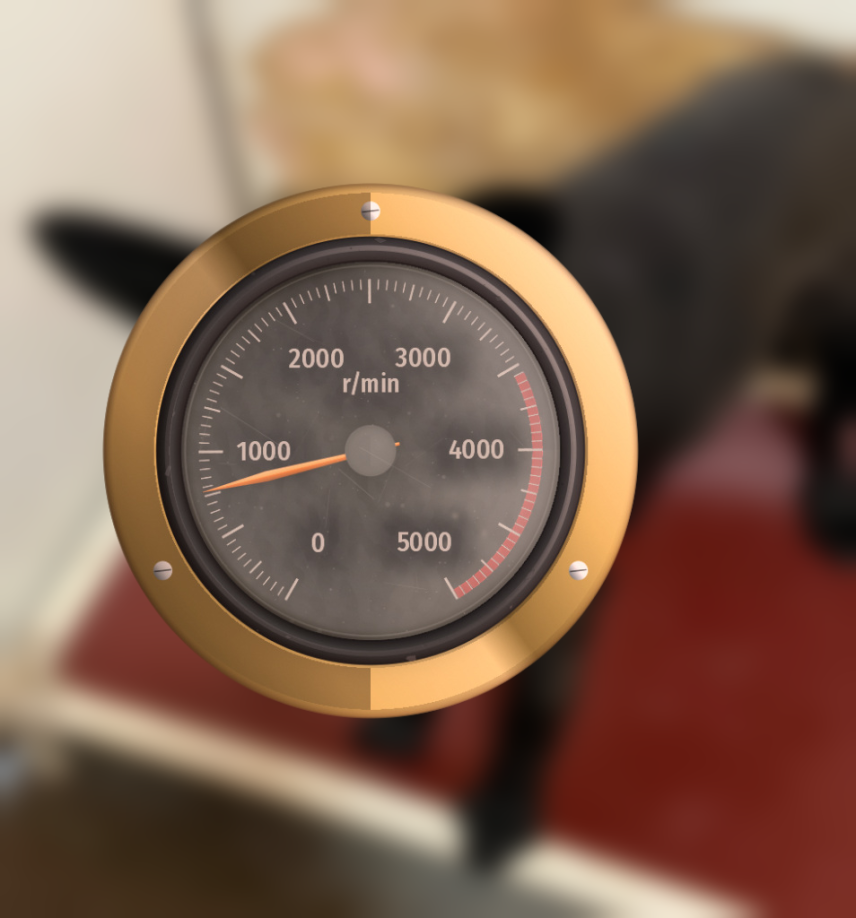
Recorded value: 775 rpm
